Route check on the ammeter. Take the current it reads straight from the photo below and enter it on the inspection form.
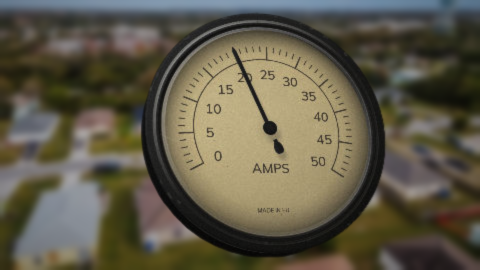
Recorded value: 20 A
